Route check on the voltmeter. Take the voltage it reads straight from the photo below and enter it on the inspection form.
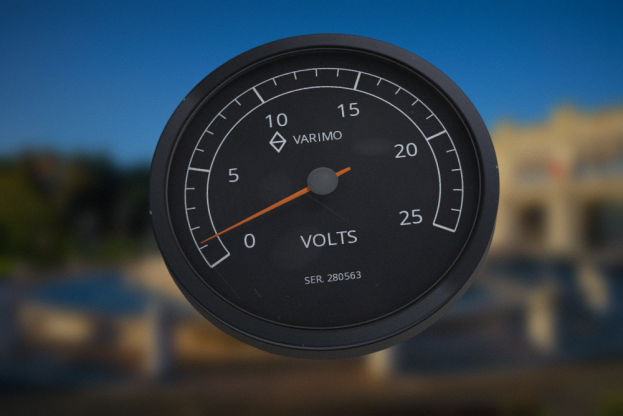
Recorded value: 1 V
